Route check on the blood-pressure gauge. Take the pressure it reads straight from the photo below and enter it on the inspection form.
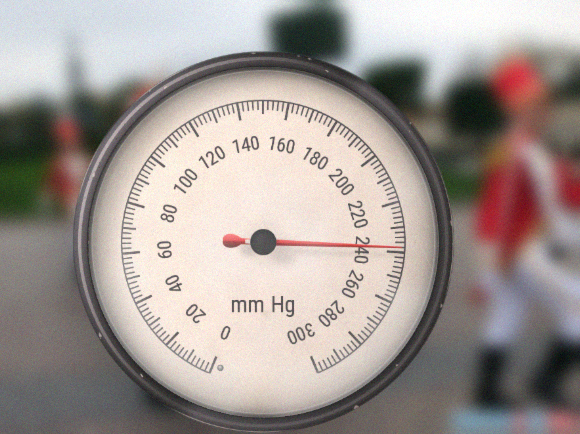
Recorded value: 238 mmHg
